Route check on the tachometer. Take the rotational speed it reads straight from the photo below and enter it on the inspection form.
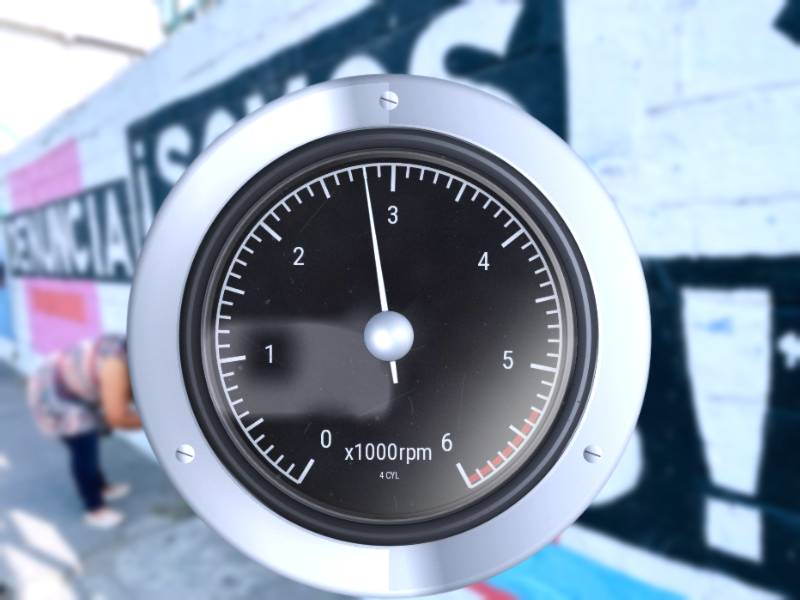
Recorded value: 2800 rpm
